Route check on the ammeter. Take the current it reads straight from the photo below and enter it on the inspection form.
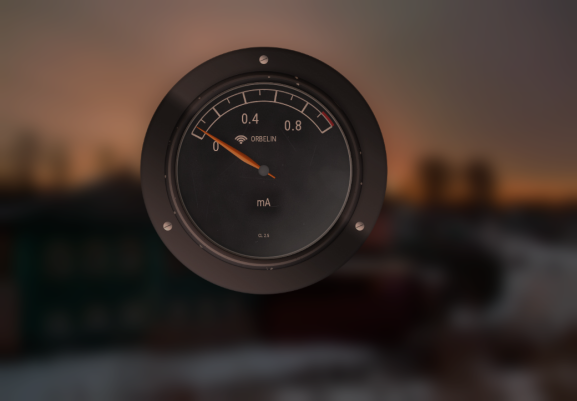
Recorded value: 0.05 mA
